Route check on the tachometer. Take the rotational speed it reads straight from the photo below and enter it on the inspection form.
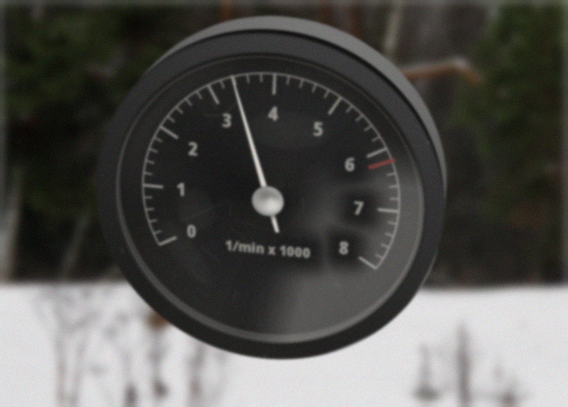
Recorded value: 3400 rpm
